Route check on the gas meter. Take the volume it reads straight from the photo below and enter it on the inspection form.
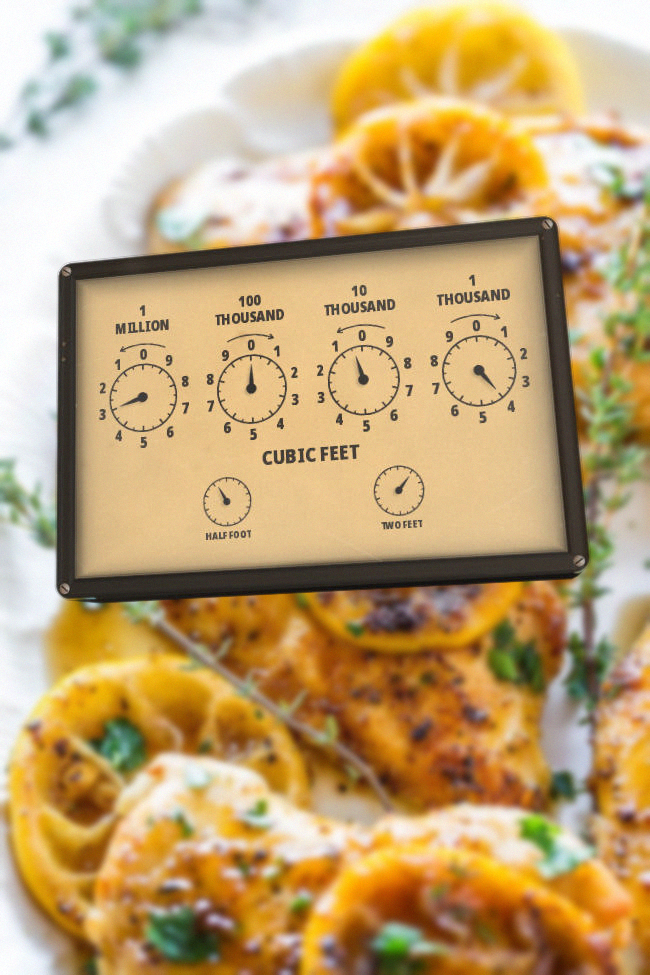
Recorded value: 300400 ft³
